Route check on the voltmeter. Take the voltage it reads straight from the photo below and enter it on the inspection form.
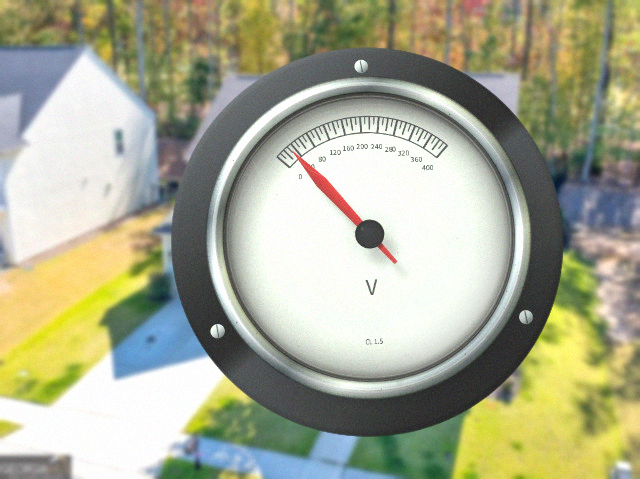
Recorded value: 30 V
